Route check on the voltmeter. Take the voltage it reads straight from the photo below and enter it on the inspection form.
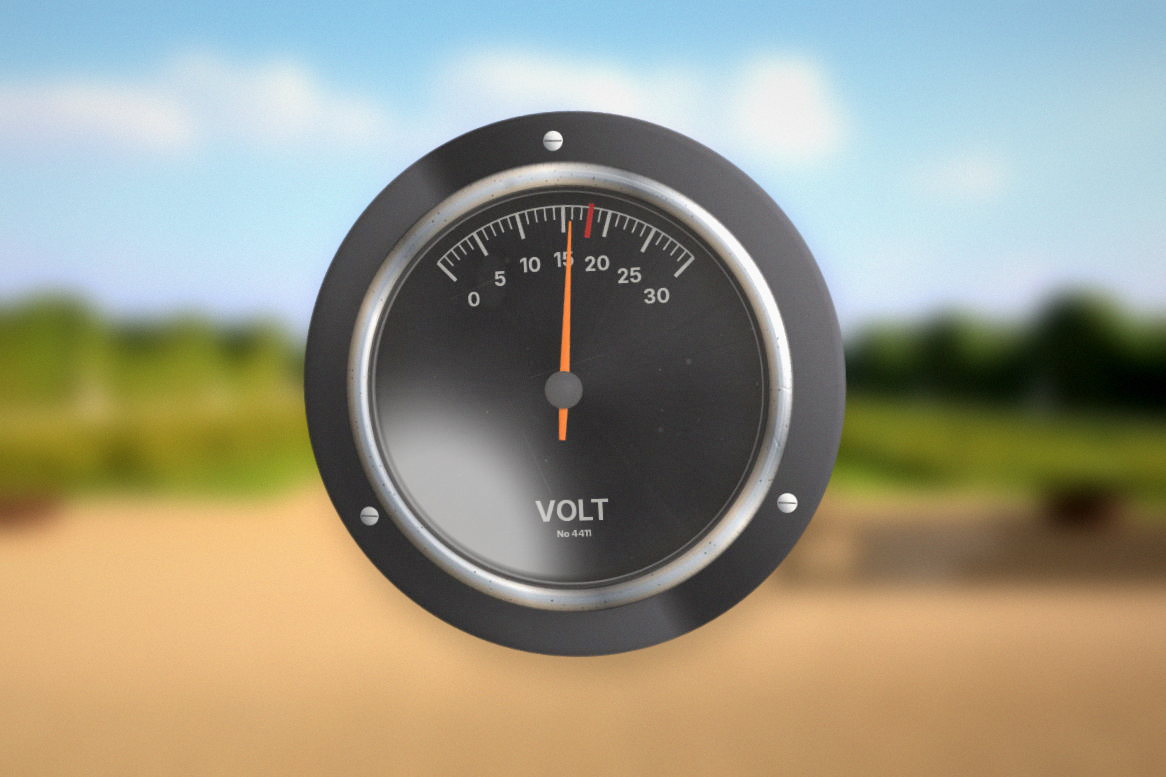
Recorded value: 16 V
